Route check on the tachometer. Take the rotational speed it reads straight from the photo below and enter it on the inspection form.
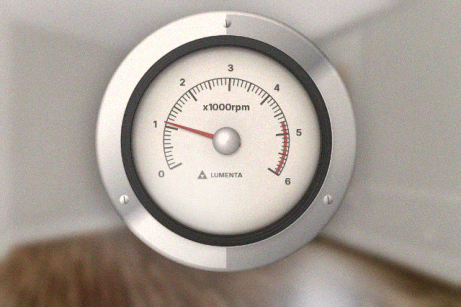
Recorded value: 1100 rpm
